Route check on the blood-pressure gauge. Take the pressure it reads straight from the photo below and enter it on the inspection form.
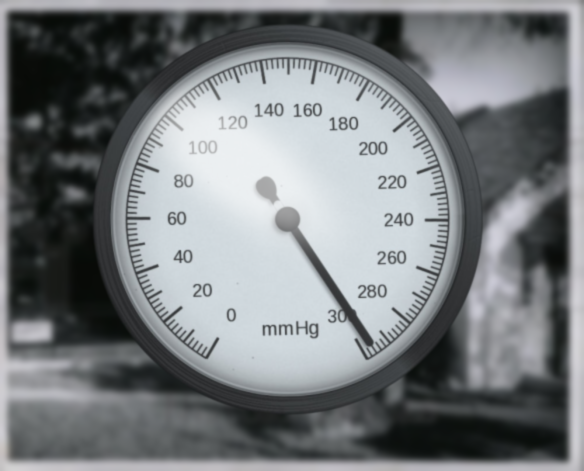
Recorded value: 296 mmHg
